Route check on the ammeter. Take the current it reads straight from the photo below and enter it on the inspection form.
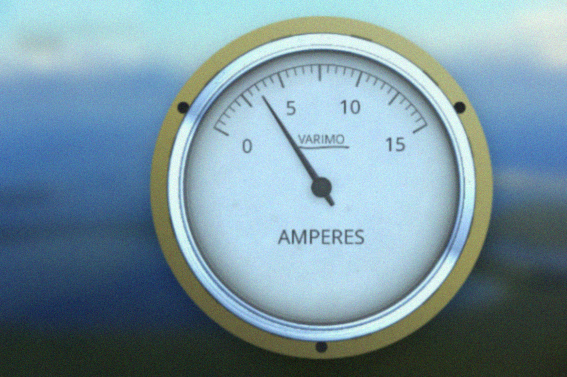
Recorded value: 3.5 A
